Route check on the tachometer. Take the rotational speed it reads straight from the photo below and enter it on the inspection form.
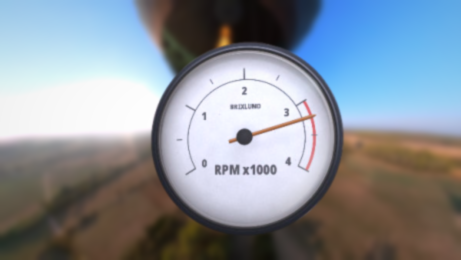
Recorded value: 3250 rpm
